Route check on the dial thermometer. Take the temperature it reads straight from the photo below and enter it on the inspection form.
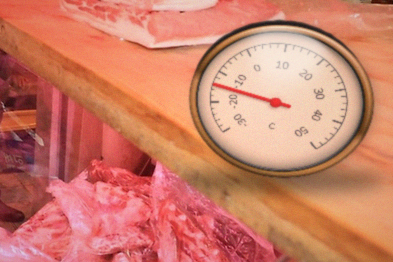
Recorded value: -14 °C
